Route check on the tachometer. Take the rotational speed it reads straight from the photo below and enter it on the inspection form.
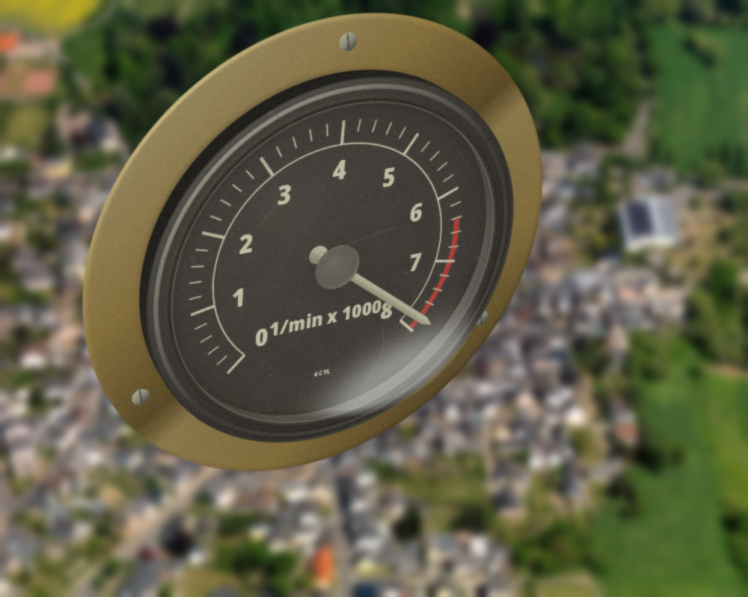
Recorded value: 7800 rpm
